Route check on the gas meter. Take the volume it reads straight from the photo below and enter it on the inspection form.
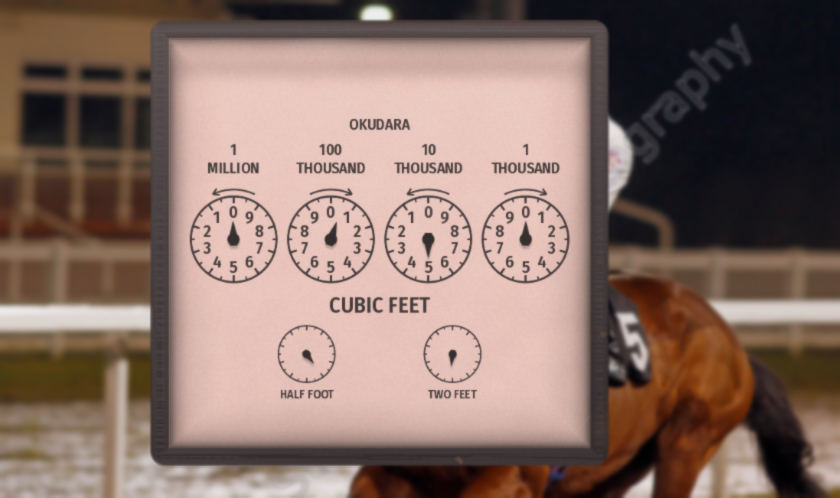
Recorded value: 5000 ft³
